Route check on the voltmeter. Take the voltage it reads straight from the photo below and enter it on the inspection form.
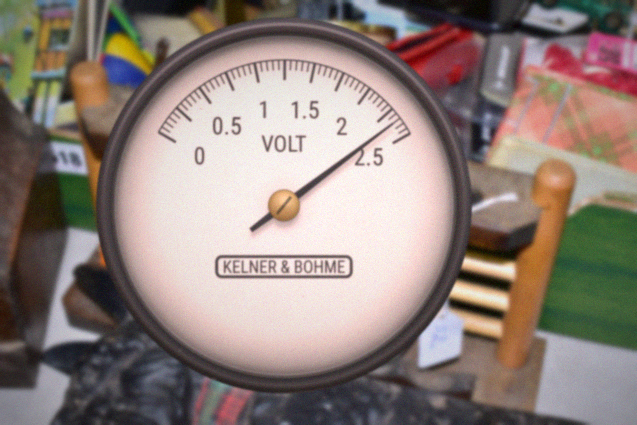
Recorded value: 2.35 V
